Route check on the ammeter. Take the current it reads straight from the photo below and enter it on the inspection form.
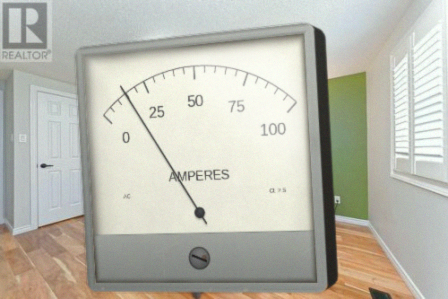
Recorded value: 15 A
